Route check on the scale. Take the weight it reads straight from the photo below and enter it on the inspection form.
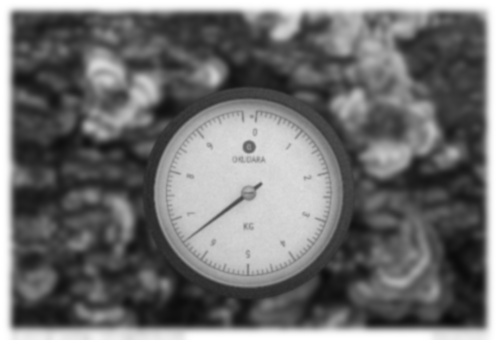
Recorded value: 6.5 kg
